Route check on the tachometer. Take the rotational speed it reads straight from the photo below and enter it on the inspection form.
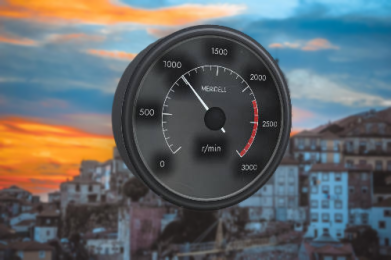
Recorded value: 1000 rpm
